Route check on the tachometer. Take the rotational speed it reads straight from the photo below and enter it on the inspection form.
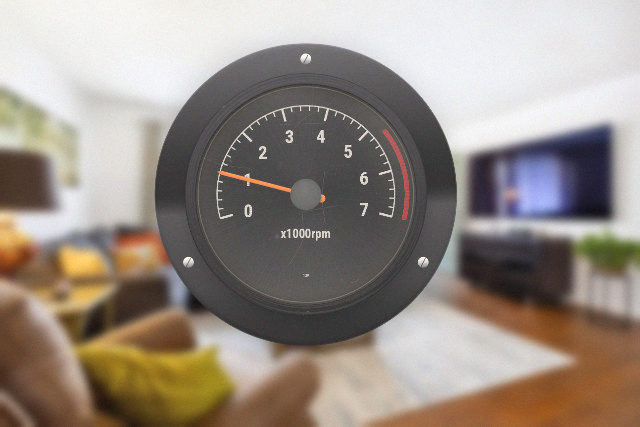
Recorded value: 1000 rpm
